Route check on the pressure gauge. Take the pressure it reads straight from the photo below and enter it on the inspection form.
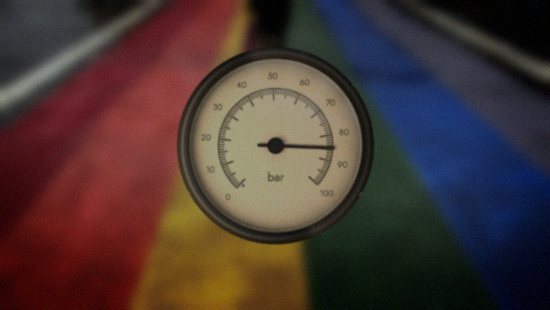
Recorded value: 85 bar
